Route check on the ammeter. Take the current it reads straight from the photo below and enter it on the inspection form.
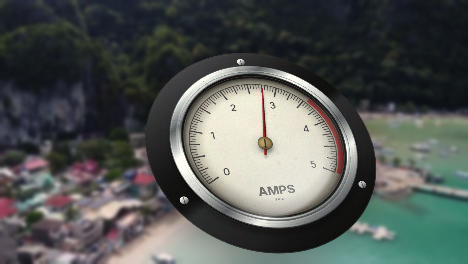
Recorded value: 2.75 A
